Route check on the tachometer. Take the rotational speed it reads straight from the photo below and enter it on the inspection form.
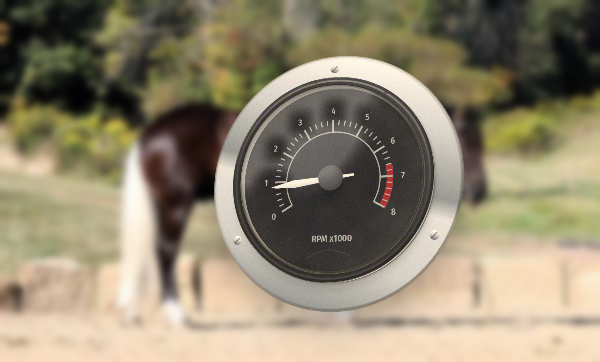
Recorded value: 800 rpm
